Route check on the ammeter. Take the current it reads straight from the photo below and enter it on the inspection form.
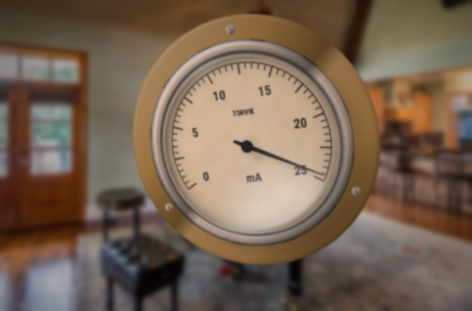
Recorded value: 24.5 mA
